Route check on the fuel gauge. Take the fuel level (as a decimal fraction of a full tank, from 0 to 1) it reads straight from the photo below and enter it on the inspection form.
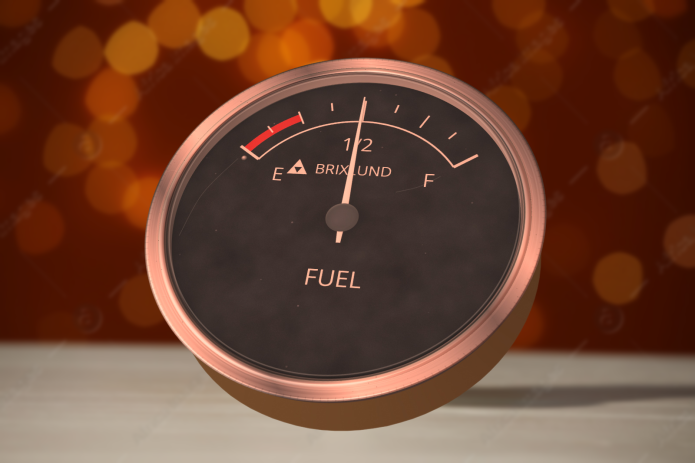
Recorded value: 0.5
